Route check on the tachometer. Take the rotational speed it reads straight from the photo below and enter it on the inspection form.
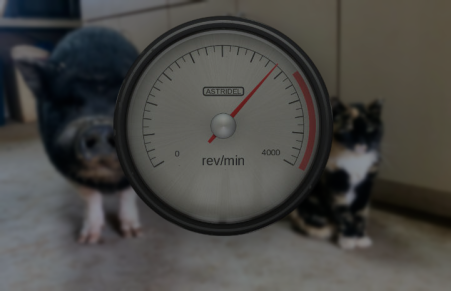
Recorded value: 2700 rpm
